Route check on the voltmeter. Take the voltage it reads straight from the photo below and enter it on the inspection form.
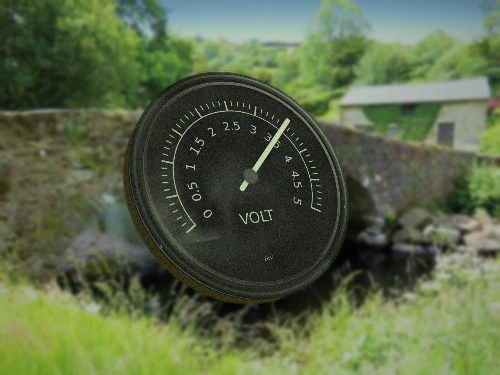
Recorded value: 3.5 V
